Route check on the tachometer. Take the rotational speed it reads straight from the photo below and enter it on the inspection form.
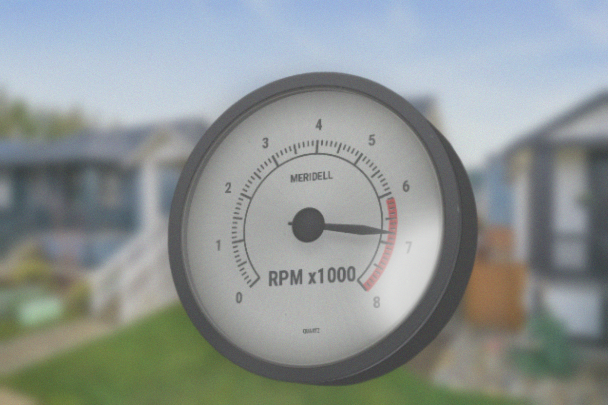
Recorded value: 6800 rpm
